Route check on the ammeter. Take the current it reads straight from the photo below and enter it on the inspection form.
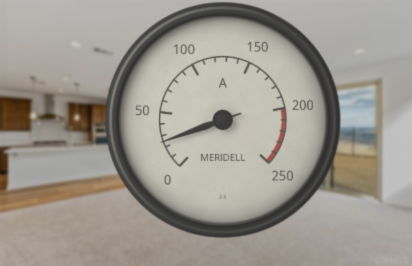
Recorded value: 25 A
